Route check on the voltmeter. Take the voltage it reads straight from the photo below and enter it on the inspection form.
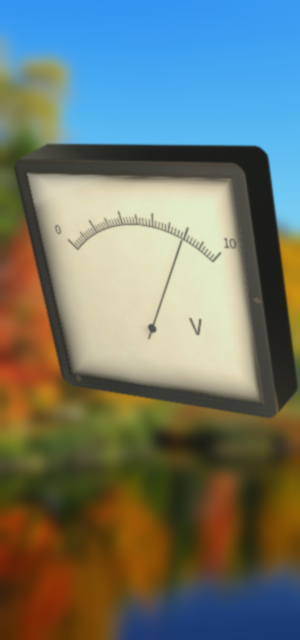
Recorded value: 8 V
